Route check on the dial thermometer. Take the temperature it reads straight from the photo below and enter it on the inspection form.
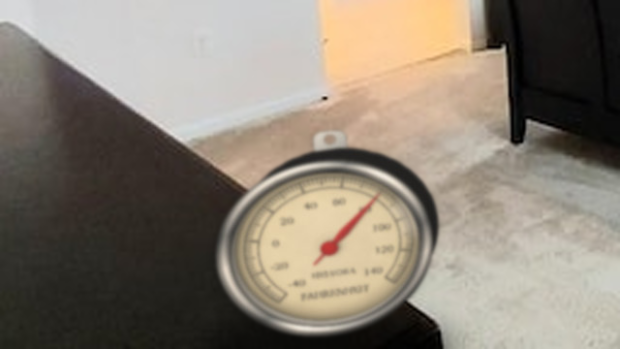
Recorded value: 80 °F
